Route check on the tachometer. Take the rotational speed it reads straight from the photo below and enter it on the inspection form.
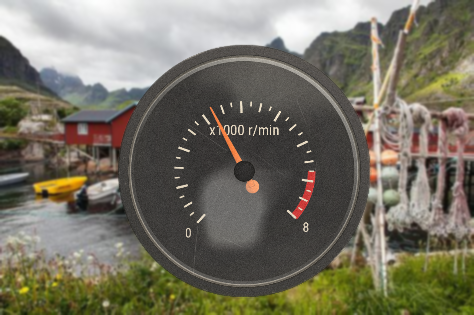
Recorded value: 3250 rpm
